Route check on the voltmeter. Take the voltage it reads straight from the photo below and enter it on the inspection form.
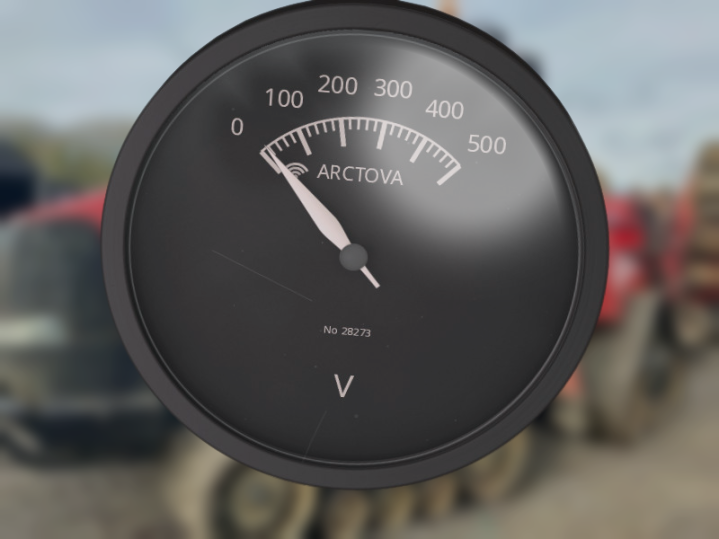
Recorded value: 20 V
